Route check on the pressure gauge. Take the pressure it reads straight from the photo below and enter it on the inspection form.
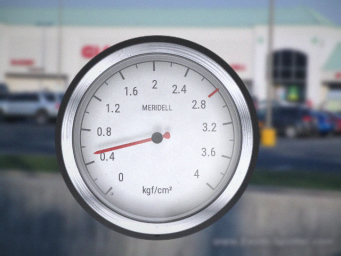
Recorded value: 0.5 kg/cm²
